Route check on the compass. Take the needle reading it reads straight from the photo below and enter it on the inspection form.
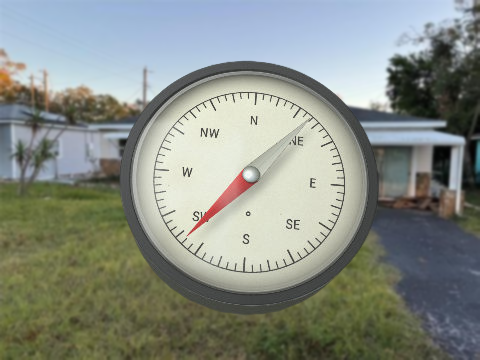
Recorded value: 220 °
